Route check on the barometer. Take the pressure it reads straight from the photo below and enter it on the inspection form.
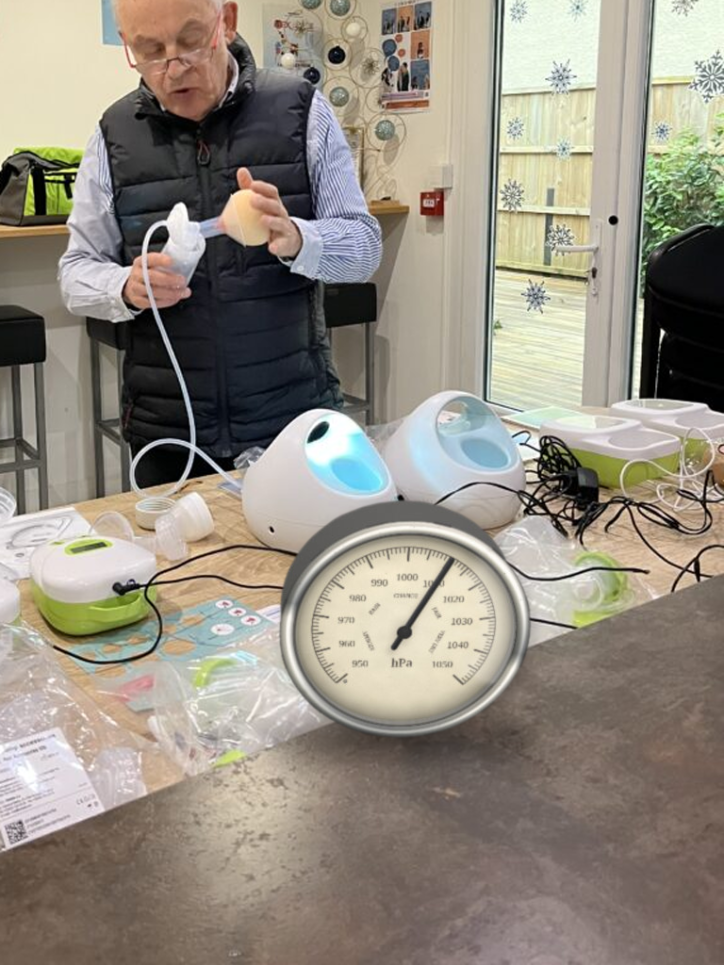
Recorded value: 1010 hPa
